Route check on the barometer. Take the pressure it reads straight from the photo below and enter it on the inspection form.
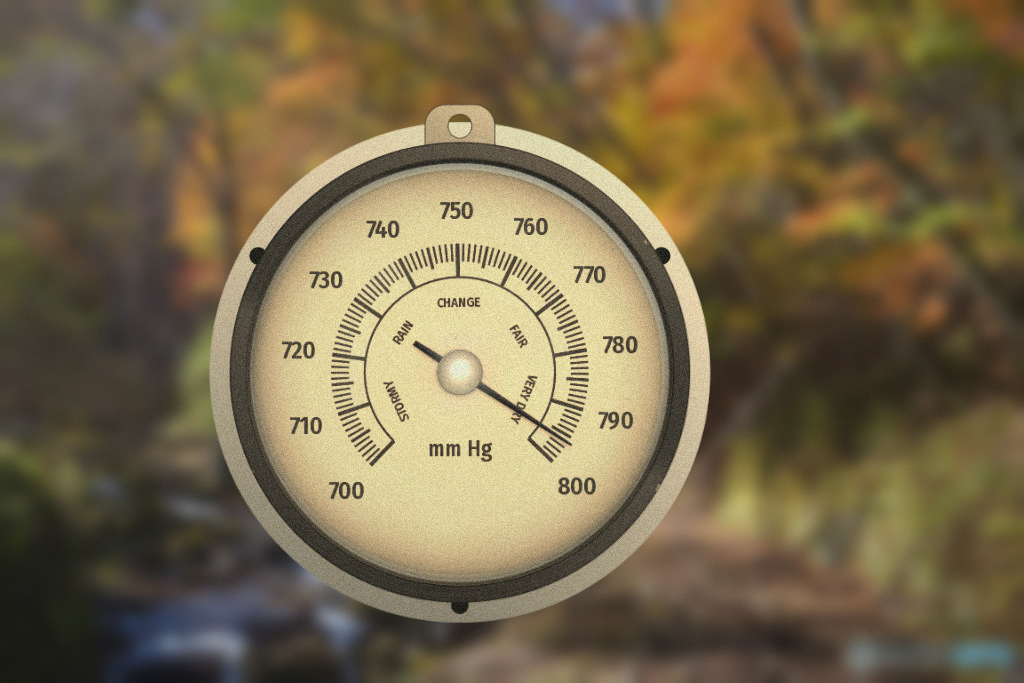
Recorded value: 796 mmHg
